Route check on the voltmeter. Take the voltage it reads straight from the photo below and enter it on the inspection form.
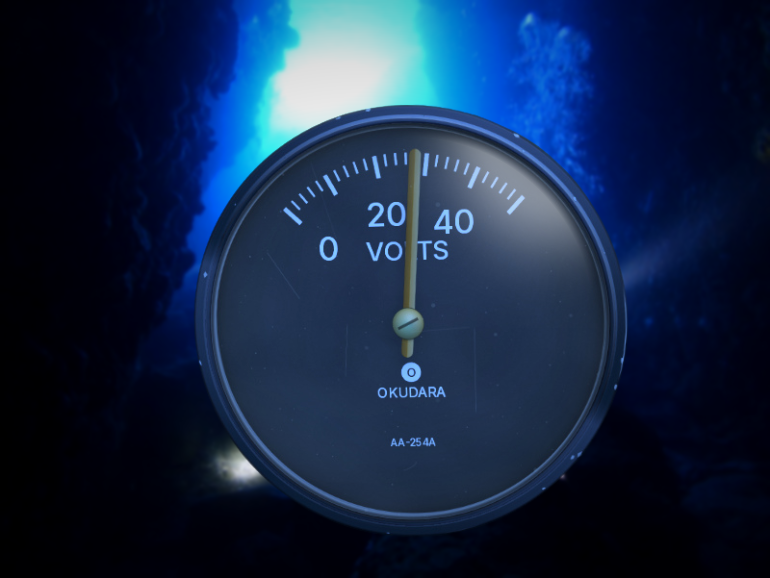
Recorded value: 28 V
